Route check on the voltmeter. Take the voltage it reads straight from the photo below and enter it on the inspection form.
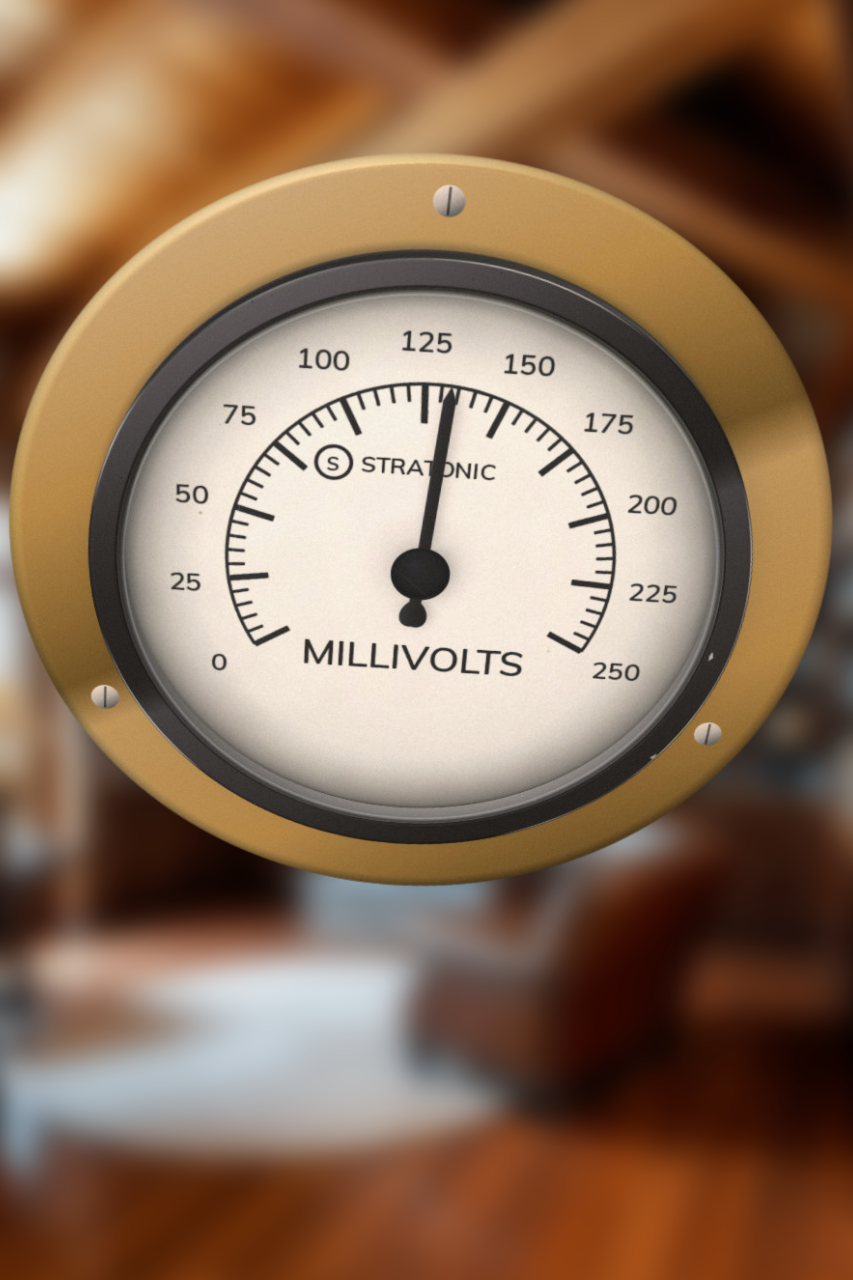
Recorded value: 132.5 mV
